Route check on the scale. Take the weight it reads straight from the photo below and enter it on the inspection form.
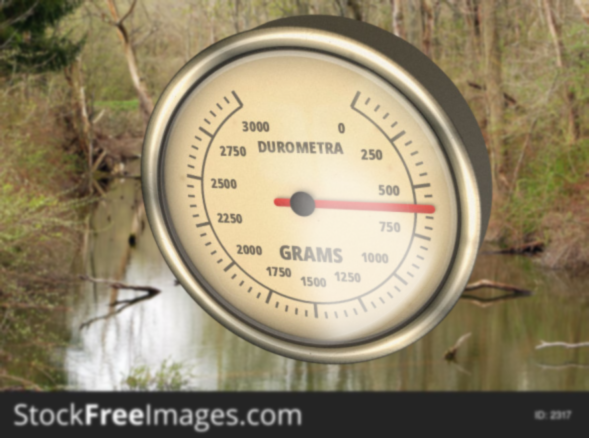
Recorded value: 600 g
